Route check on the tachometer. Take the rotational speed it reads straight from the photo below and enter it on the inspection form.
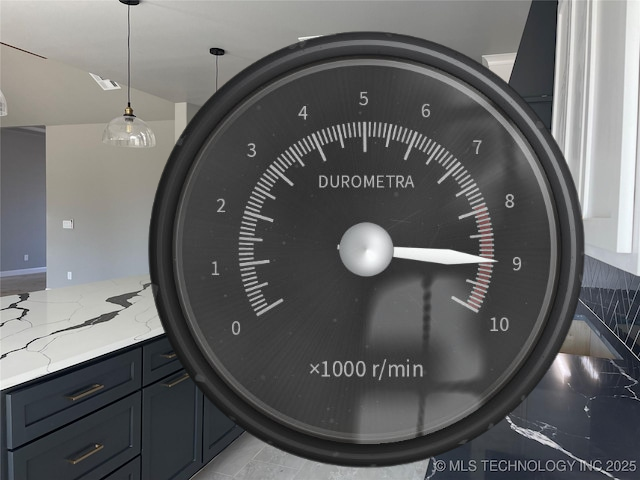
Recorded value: 9000 rpm
